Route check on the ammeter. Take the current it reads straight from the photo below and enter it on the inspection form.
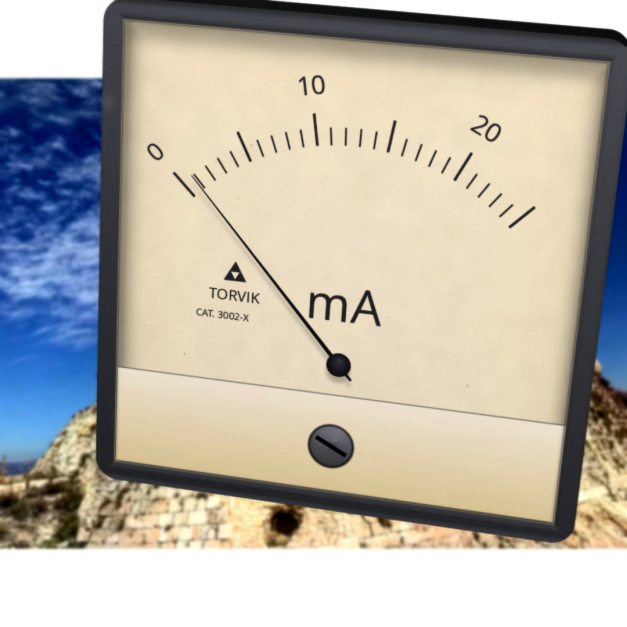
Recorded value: 1 mA
